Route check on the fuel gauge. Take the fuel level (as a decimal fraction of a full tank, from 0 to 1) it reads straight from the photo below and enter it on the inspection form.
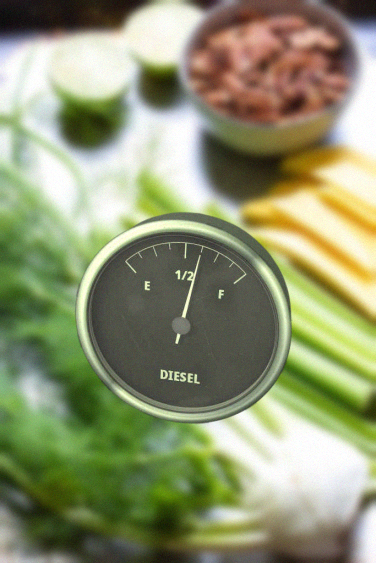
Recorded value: 0.625
